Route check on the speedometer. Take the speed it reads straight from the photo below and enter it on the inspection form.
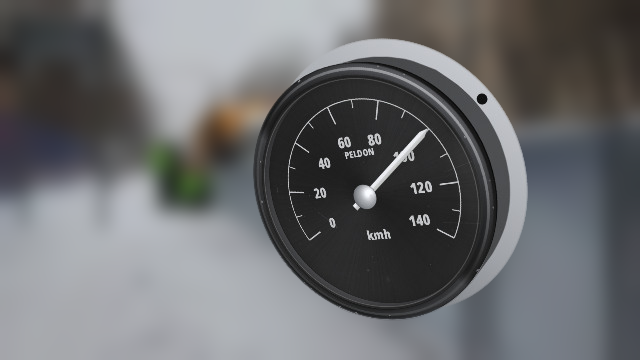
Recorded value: 100 km/h
